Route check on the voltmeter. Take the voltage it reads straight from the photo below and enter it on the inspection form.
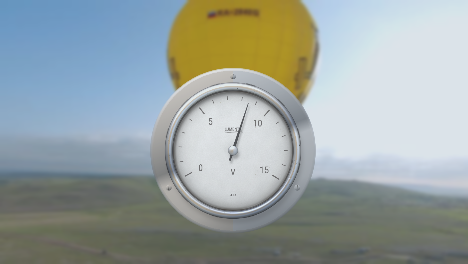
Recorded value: 8.5 V
